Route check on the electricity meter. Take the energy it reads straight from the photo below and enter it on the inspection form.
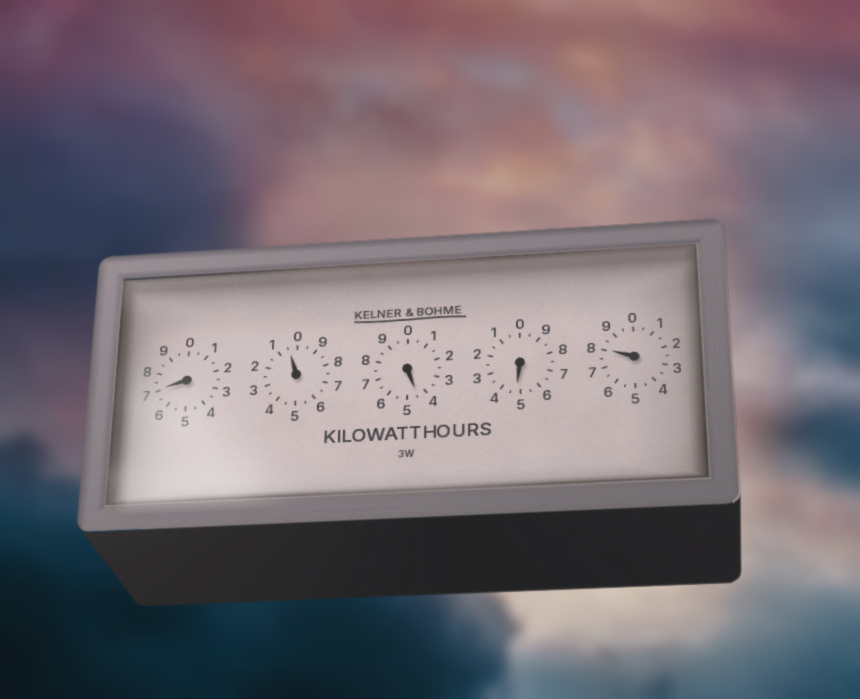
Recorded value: 70448 kWh
